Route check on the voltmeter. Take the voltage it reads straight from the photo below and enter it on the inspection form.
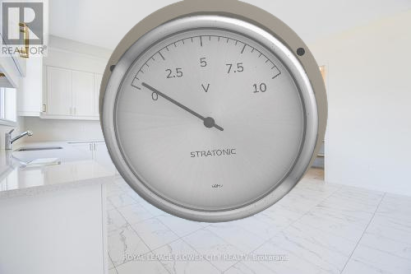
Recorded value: 0.5 V
